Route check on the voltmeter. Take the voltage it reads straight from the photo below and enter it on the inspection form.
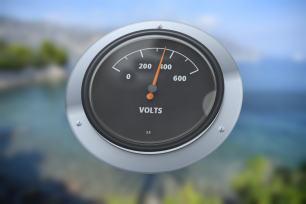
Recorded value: 350 V
